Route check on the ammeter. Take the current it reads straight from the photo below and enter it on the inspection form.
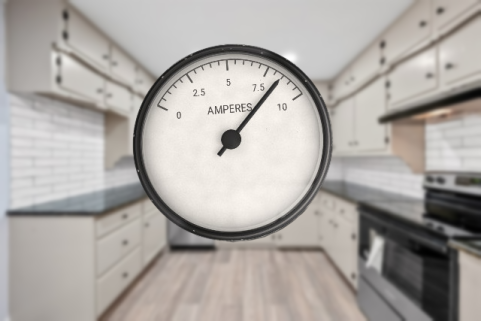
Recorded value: 8.5 A
